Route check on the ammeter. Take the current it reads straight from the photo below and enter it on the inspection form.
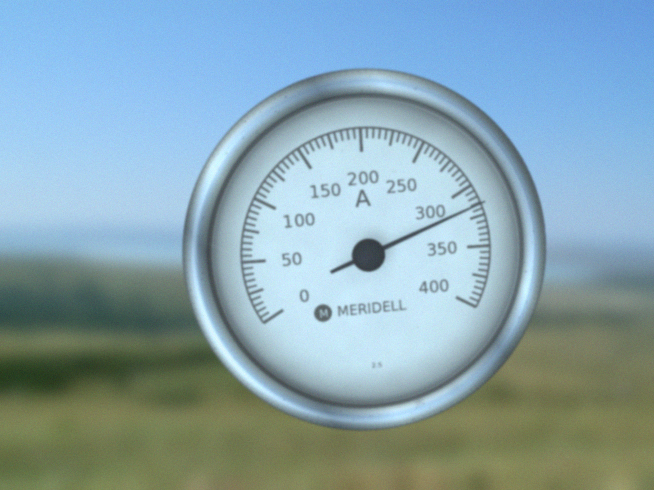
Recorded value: 315 A
